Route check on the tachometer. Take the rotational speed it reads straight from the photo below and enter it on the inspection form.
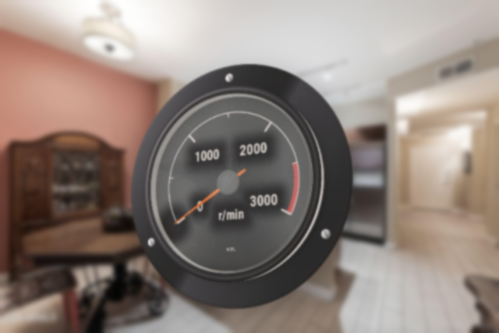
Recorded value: 0 rpm
